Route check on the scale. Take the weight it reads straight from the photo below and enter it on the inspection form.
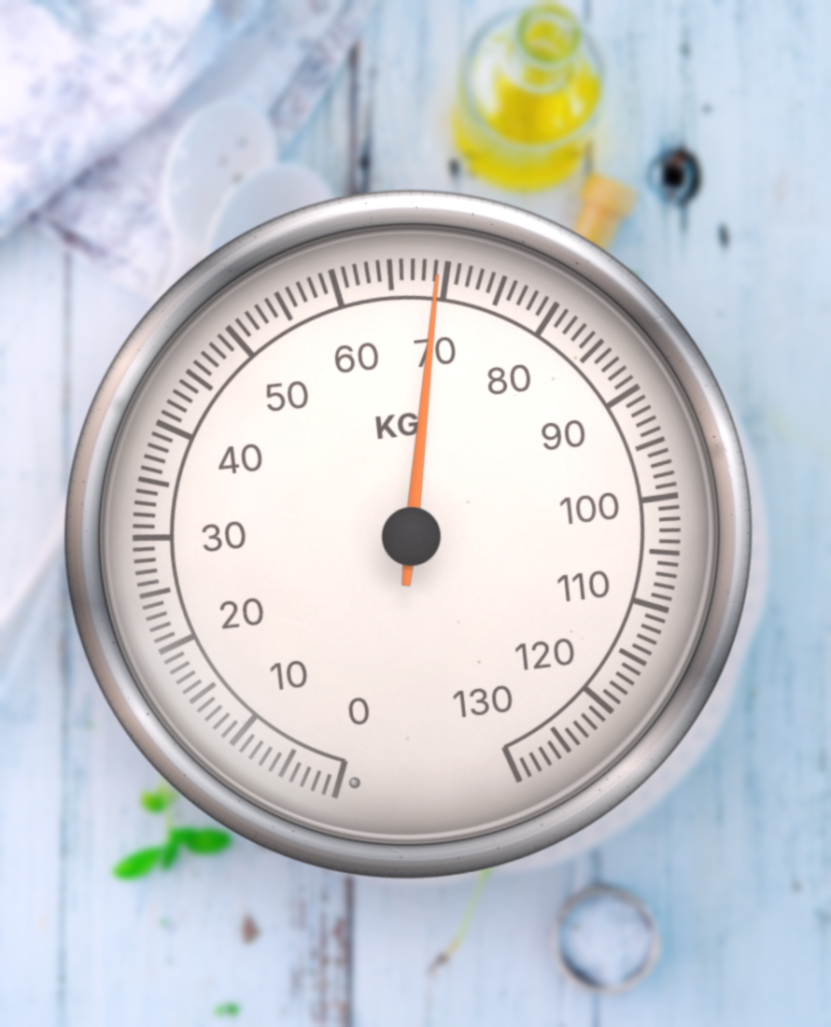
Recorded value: 69 kg
